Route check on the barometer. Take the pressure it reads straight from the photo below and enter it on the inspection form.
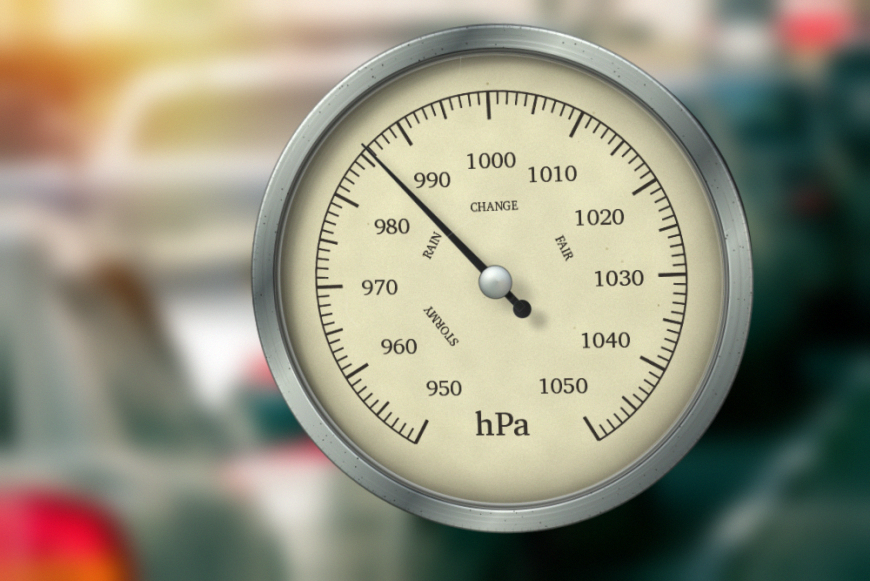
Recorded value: 986 hPa
